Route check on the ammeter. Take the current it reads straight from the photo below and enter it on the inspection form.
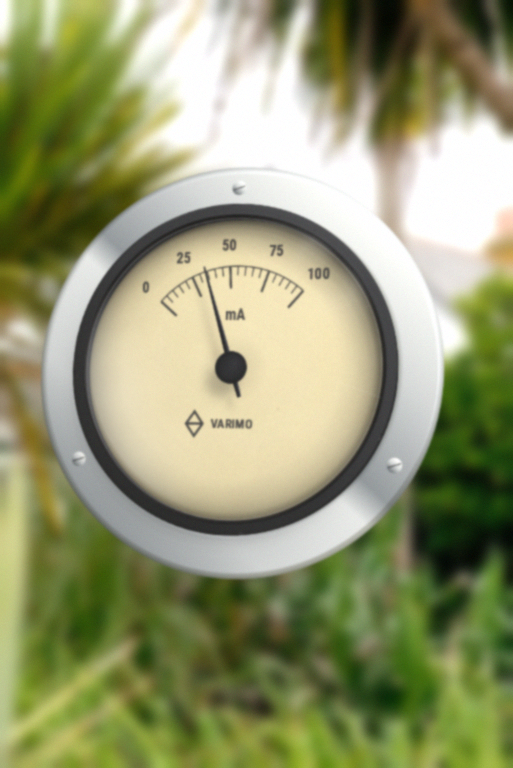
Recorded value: 35 mA
